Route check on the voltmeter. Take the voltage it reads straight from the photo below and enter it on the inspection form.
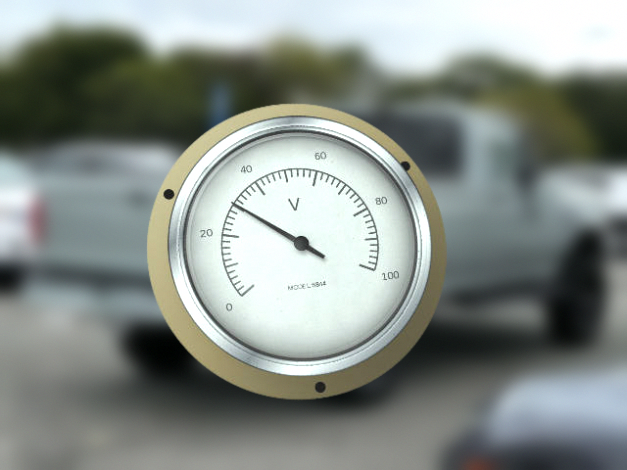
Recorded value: 30 V
